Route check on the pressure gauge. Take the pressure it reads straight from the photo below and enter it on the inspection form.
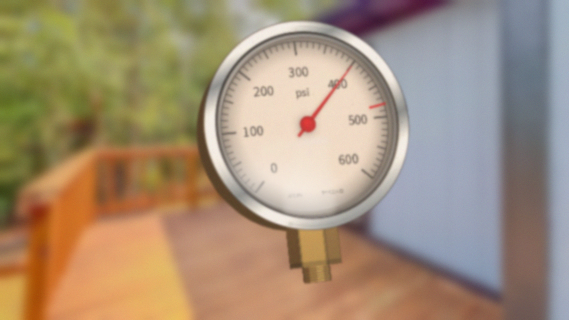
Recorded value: 400 psi
